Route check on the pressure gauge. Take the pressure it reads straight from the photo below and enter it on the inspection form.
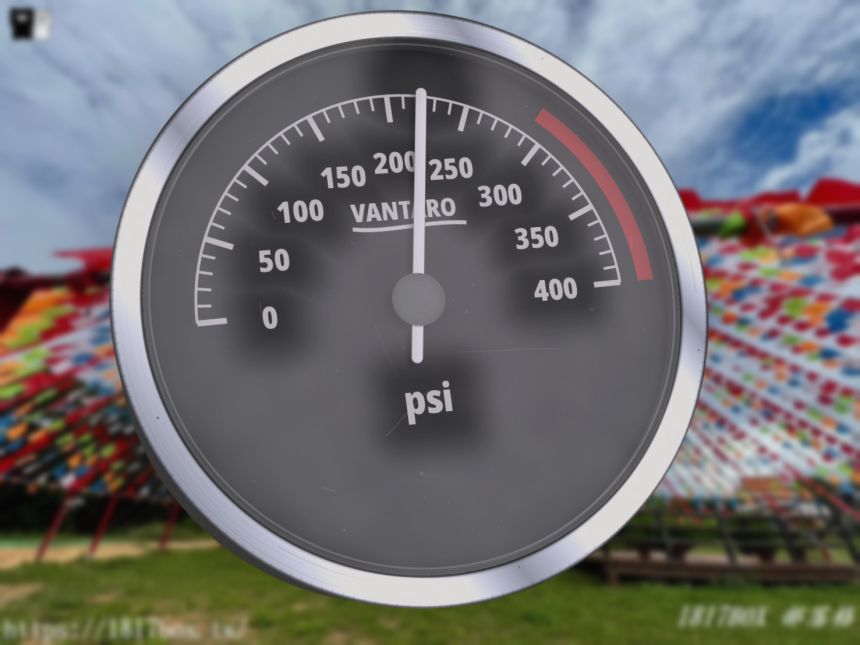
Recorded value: 220 psi
